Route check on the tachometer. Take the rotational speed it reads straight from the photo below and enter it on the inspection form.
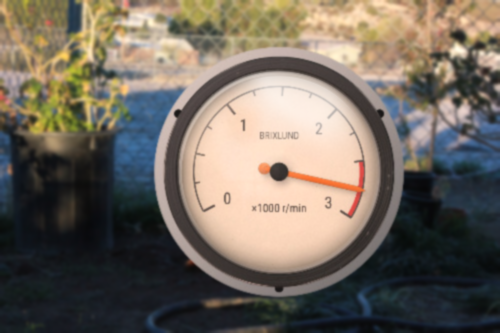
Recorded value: 2750 rpm
